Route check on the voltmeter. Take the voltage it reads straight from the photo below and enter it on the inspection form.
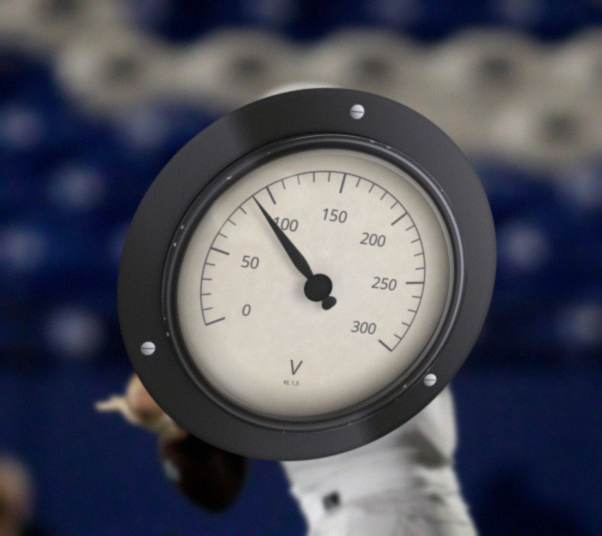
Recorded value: 90 V
